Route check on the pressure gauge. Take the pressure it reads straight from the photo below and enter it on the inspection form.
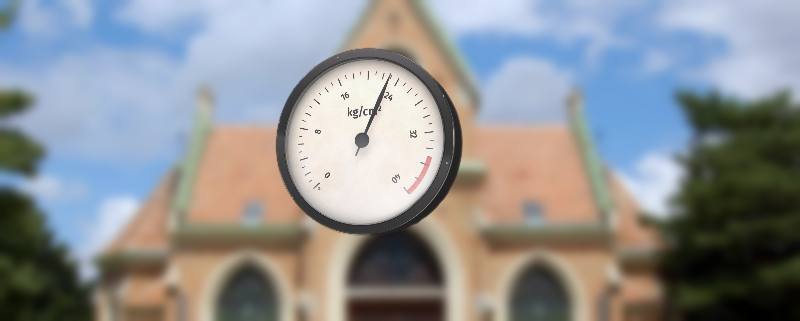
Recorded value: 23 kg/cm²
